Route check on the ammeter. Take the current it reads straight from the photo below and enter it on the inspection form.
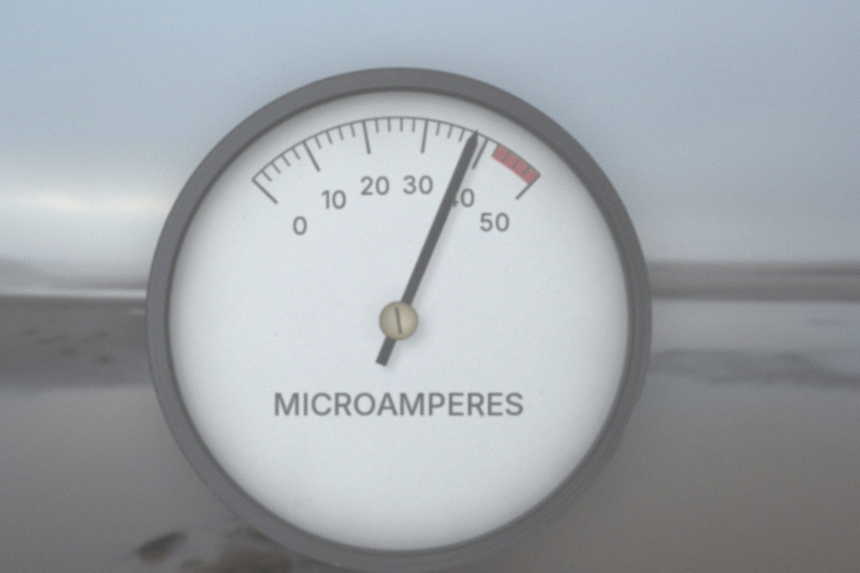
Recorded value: 38 µA
